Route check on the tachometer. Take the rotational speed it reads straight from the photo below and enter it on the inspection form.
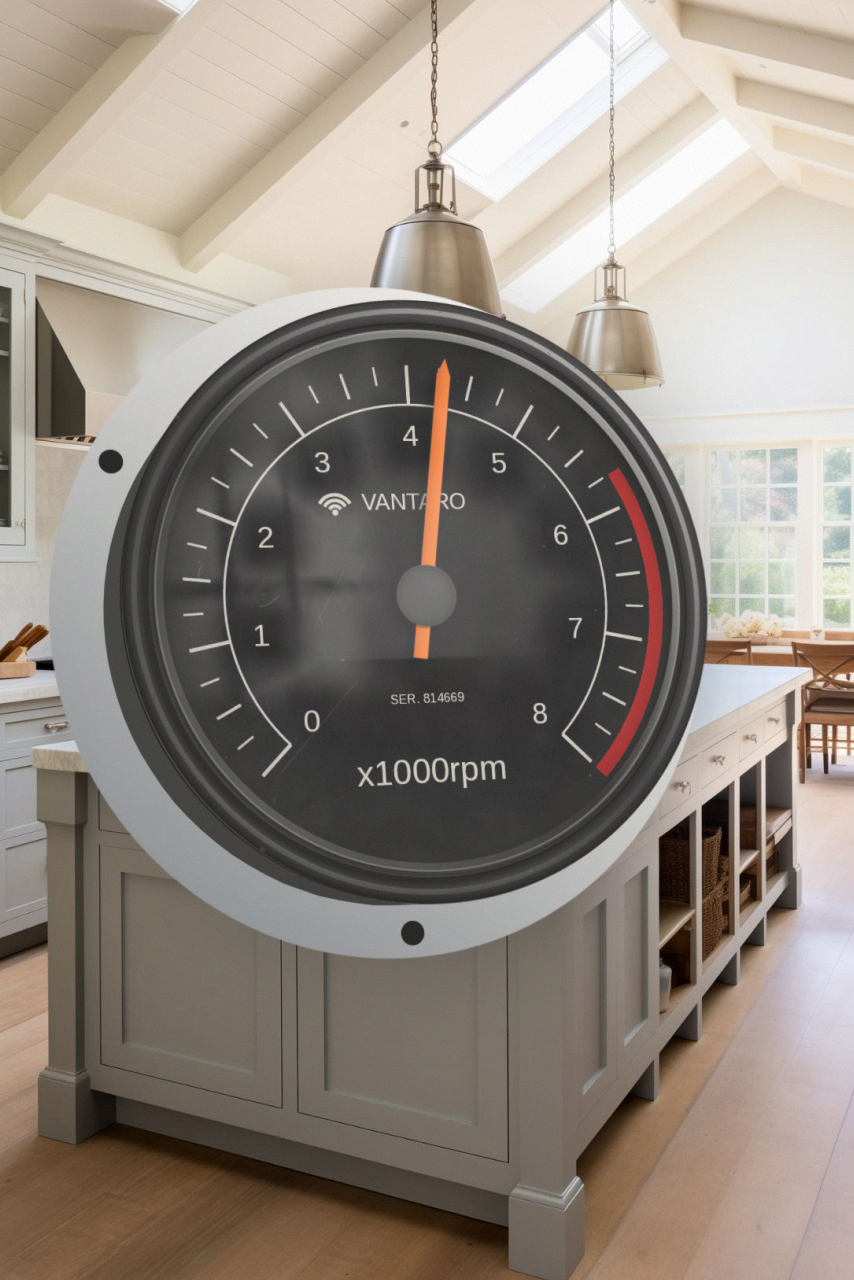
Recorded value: 4250 rpm
